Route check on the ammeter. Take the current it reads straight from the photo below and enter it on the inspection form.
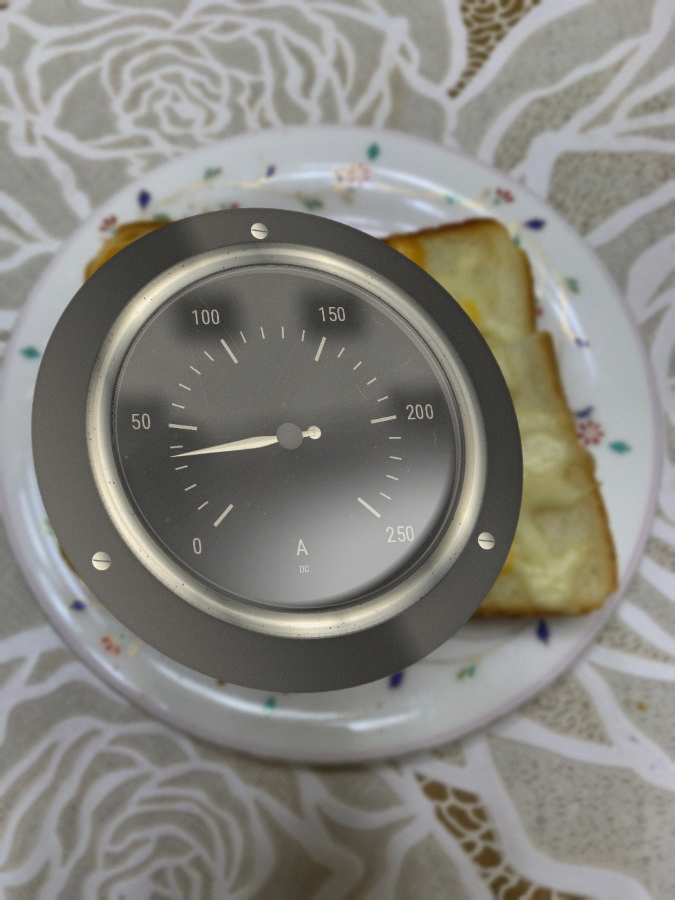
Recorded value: 35 A
